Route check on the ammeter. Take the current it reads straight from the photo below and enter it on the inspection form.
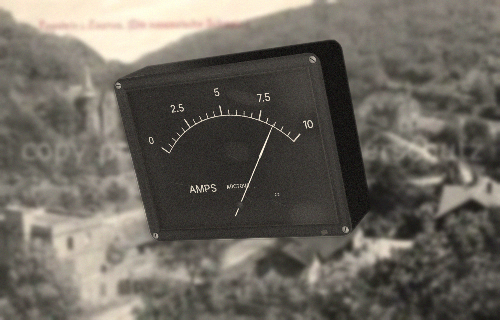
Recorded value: 8.5 A
